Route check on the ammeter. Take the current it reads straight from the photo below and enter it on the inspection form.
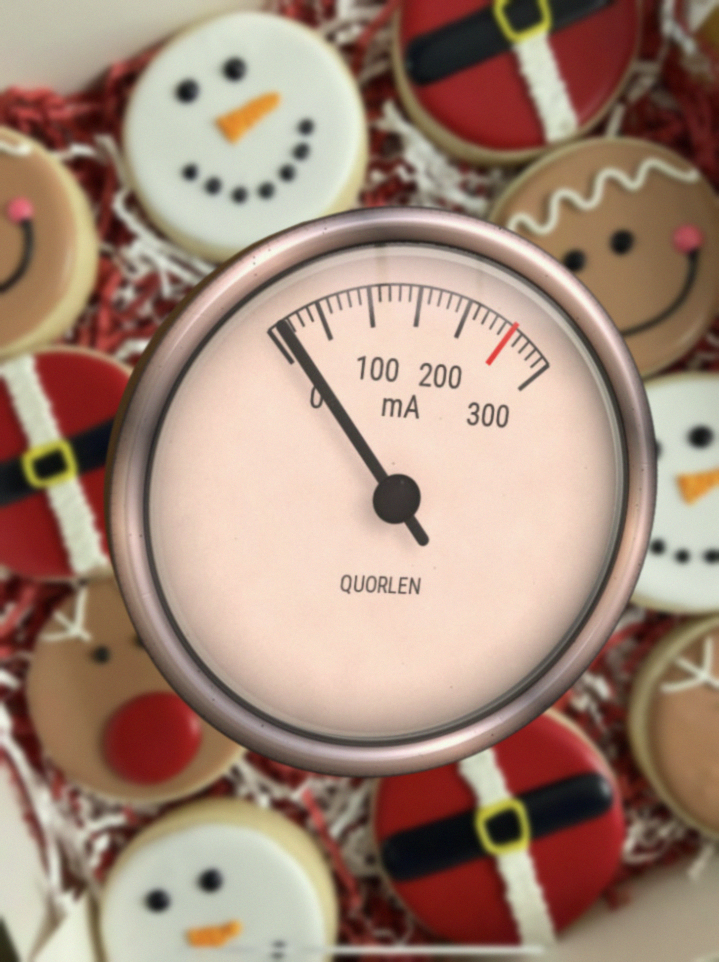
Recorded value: 10 mA
